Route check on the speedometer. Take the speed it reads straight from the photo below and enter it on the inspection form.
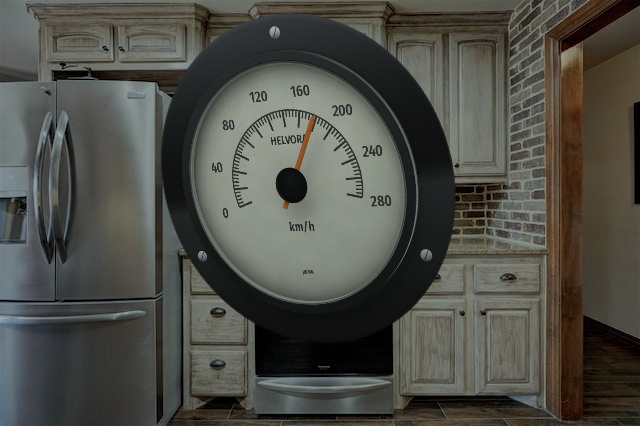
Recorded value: 180 km/h
